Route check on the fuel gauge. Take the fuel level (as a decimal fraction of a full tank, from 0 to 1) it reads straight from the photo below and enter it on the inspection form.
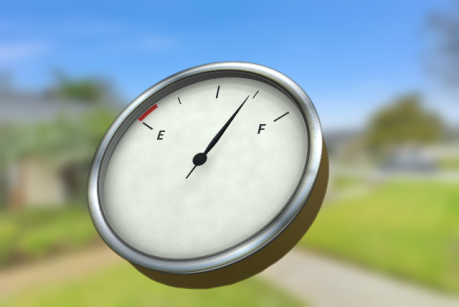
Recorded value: 0.75
